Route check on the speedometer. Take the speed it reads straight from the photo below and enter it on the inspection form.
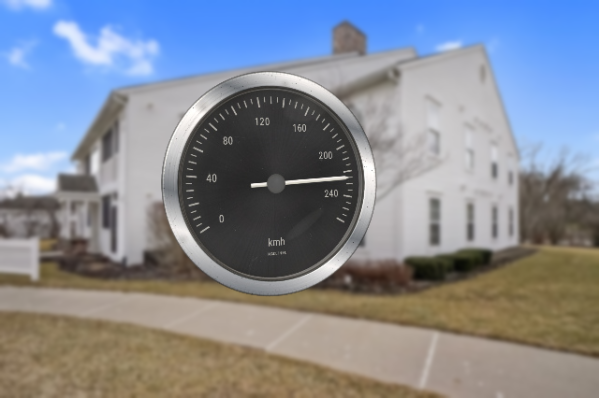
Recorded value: 225 km/h
